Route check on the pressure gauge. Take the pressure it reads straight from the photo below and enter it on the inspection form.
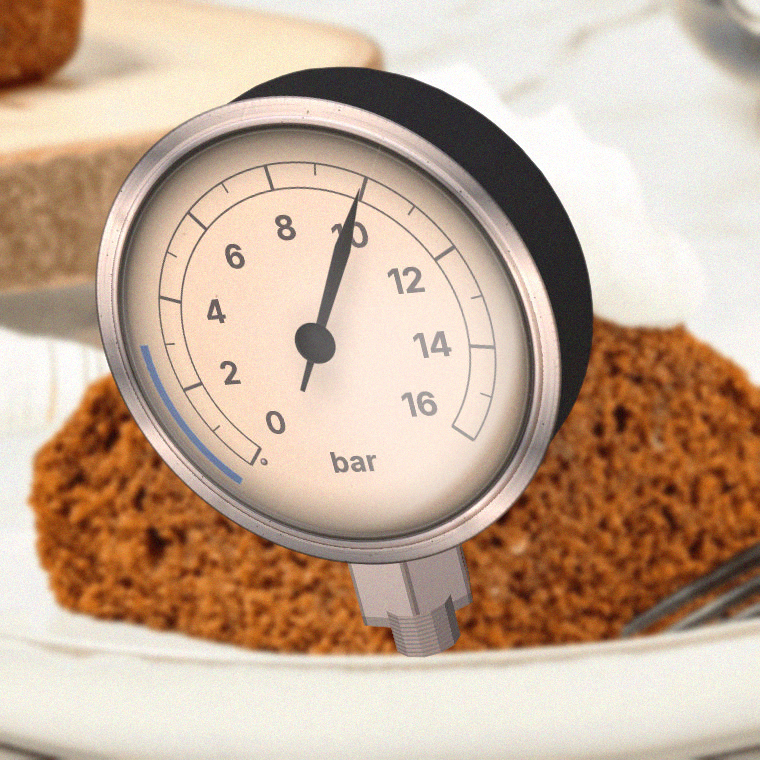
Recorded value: 10 bar
